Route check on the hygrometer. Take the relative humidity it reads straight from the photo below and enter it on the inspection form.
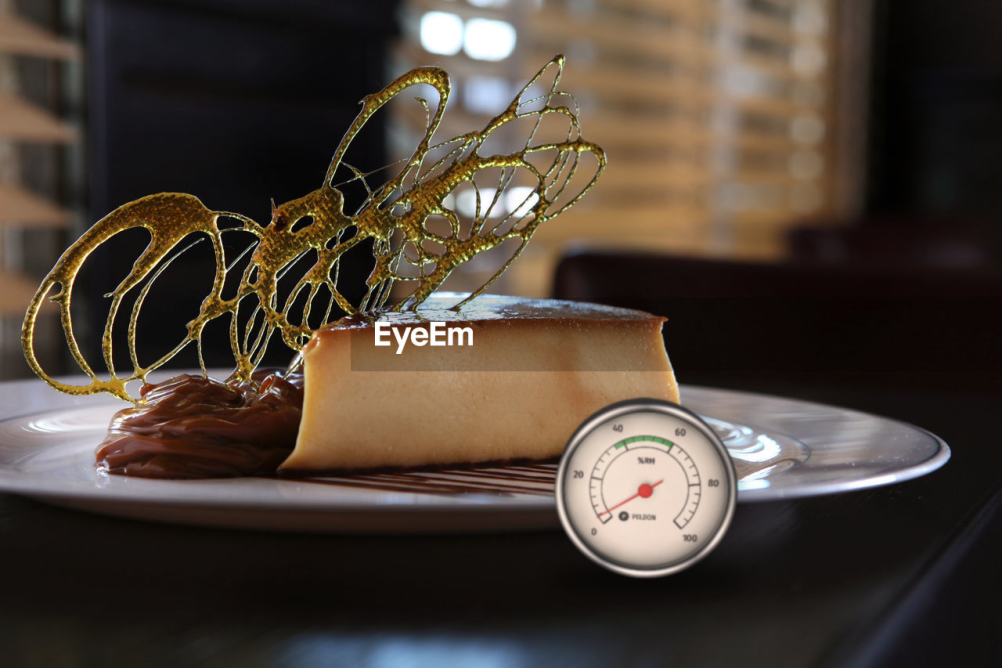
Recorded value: 4 %
